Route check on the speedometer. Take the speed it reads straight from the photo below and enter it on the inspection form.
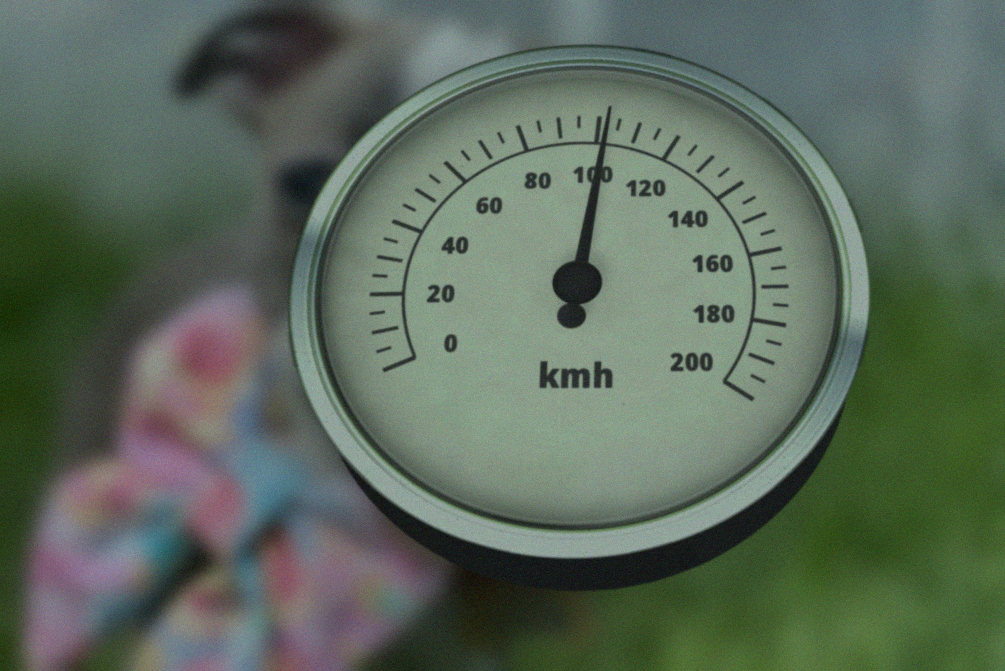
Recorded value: 102.5 km/h
